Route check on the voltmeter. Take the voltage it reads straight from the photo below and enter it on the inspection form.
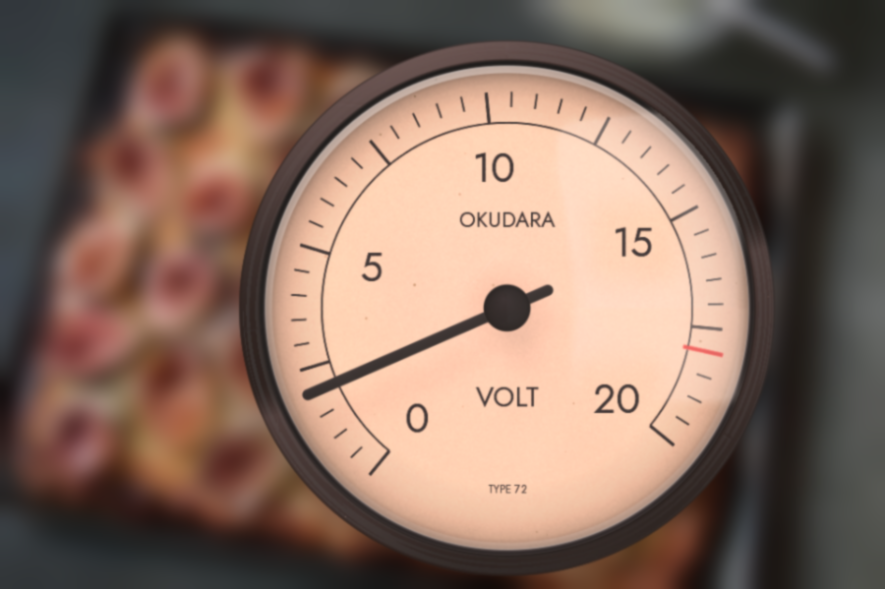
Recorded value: 2 V
